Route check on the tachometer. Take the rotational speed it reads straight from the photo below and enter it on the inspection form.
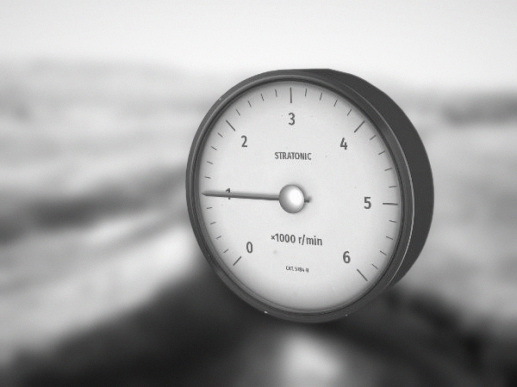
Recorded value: 1000 rpm
